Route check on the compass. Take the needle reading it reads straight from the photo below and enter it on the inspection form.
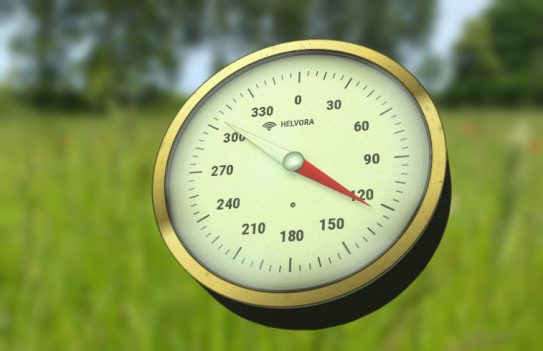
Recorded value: 125 °
